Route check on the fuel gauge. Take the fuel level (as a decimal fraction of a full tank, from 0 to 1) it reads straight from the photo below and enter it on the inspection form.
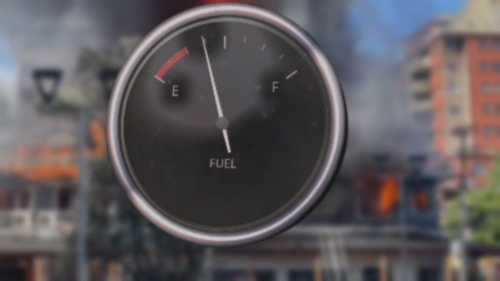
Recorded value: 0.375
